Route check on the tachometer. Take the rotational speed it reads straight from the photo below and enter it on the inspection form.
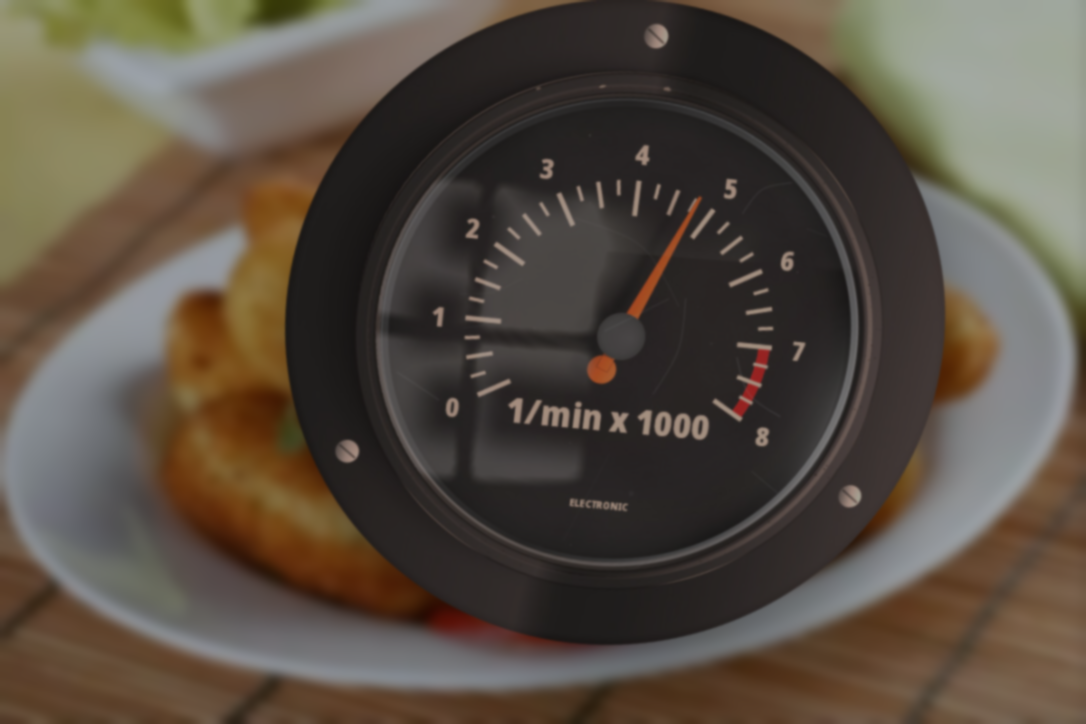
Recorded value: 4750 rpm
